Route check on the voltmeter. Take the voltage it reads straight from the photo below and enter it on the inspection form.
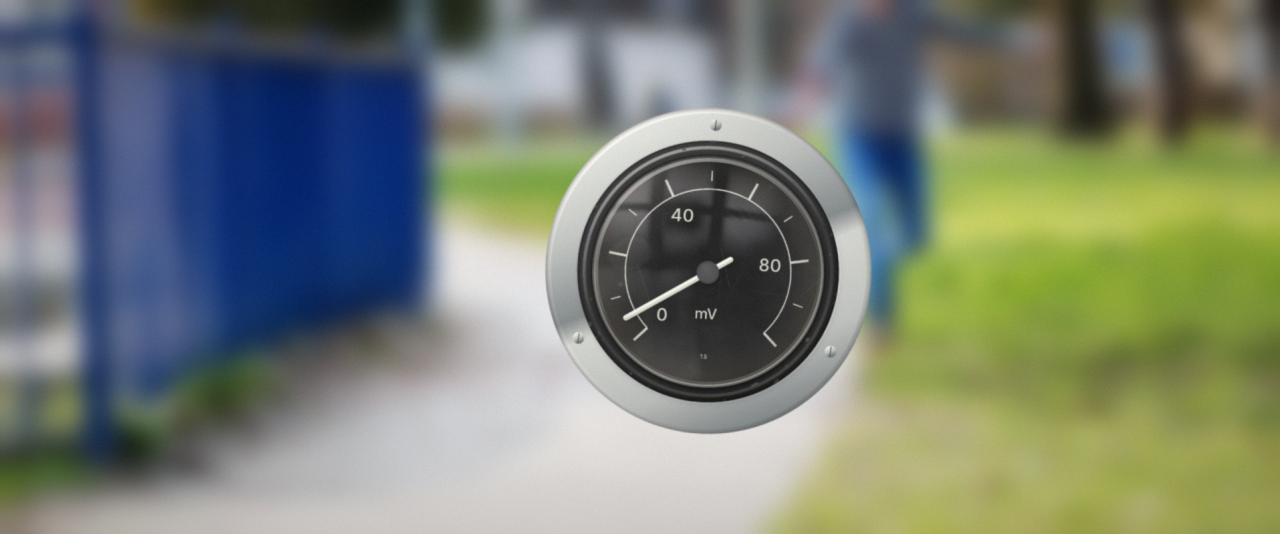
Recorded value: 5 mV
